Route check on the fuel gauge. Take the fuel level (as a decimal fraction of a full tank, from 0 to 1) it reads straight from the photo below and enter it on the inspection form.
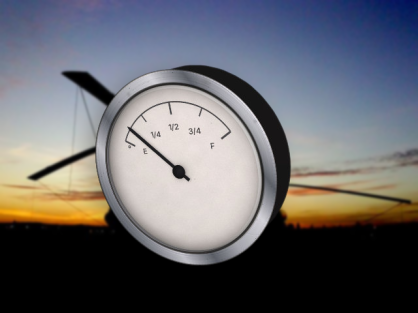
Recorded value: 0.125
